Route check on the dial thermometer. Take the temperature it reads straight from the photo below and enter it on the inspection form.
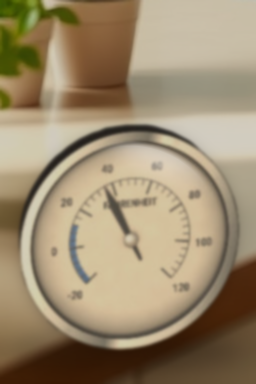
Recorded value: 36 °F
